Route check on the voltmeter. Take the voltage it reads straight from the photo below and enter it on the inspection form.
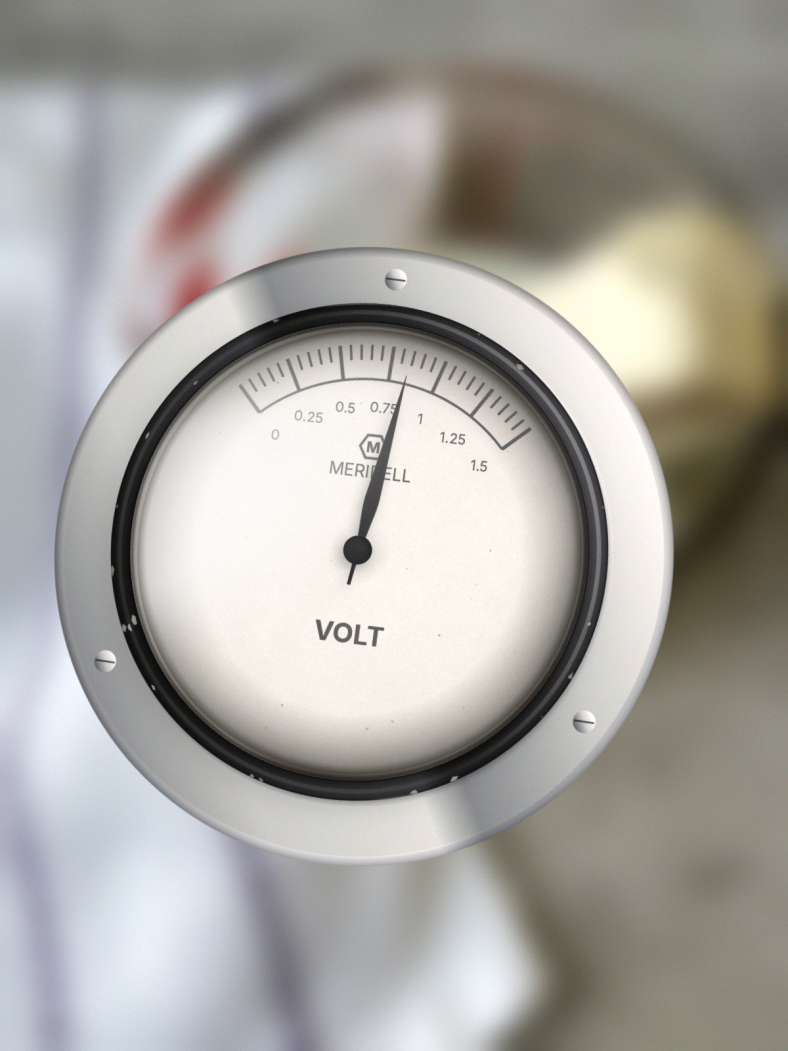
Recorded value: 0.85 V
